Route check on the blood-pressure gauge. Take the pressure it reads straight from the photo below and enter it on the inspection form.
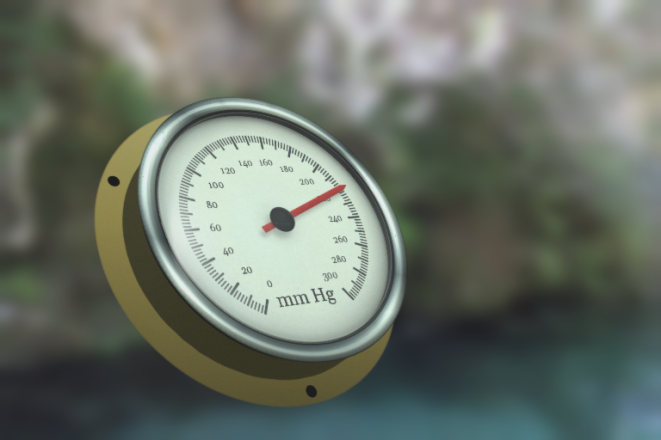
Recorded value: 220 mmHg
